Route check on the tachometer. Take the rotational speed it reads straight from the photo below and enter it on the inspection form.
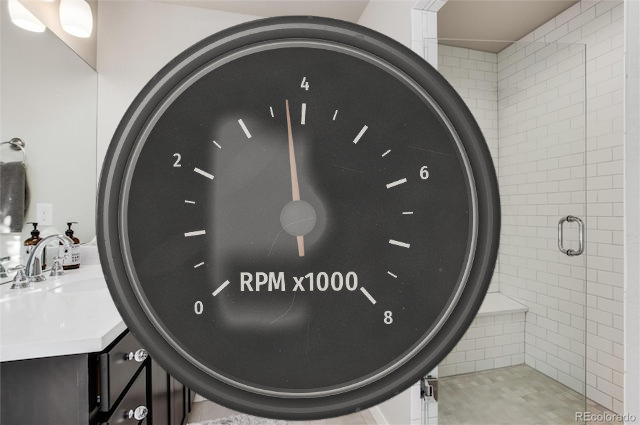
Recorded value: 3750 rpm
